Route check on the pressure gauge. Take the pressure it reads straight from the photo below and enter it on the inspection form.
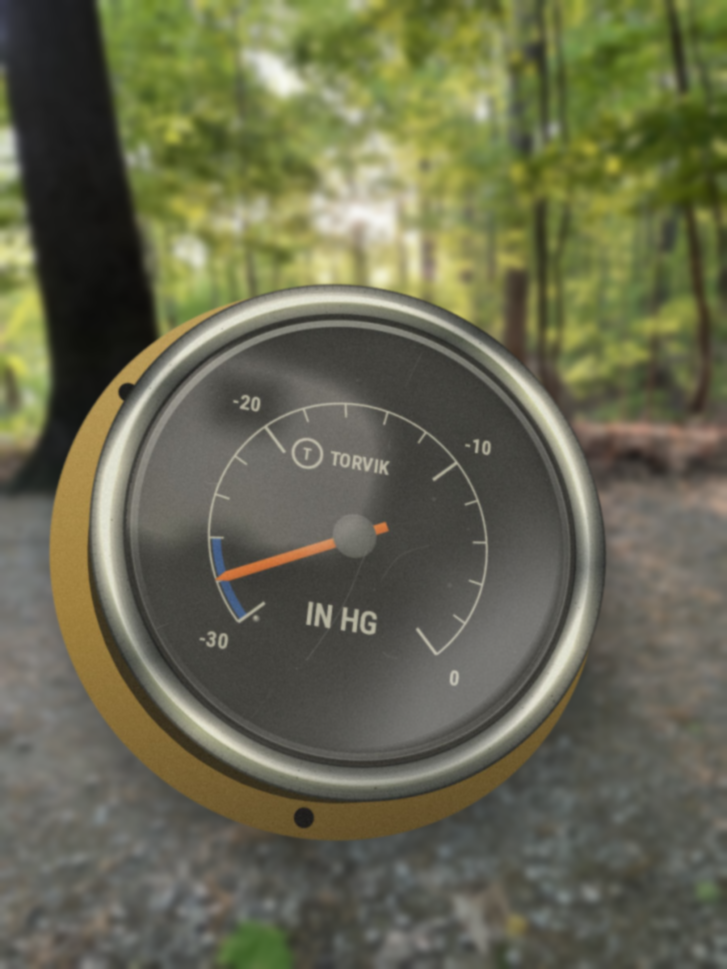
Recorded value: -28 inHg
